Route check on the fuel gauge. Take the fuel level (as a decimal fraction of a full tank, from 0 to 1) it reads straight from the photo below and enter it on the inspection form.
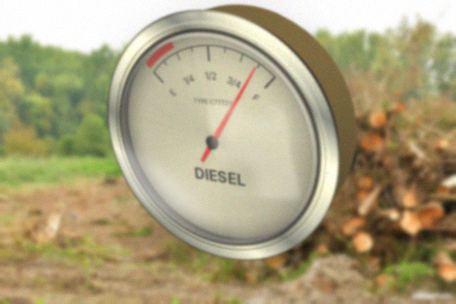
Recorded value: 0.875
